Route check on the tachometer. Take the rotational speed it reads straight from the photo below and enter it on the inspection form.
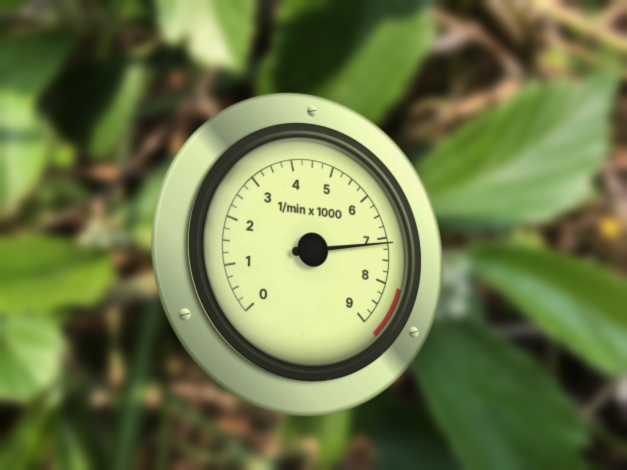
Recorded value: 7125 rpm
